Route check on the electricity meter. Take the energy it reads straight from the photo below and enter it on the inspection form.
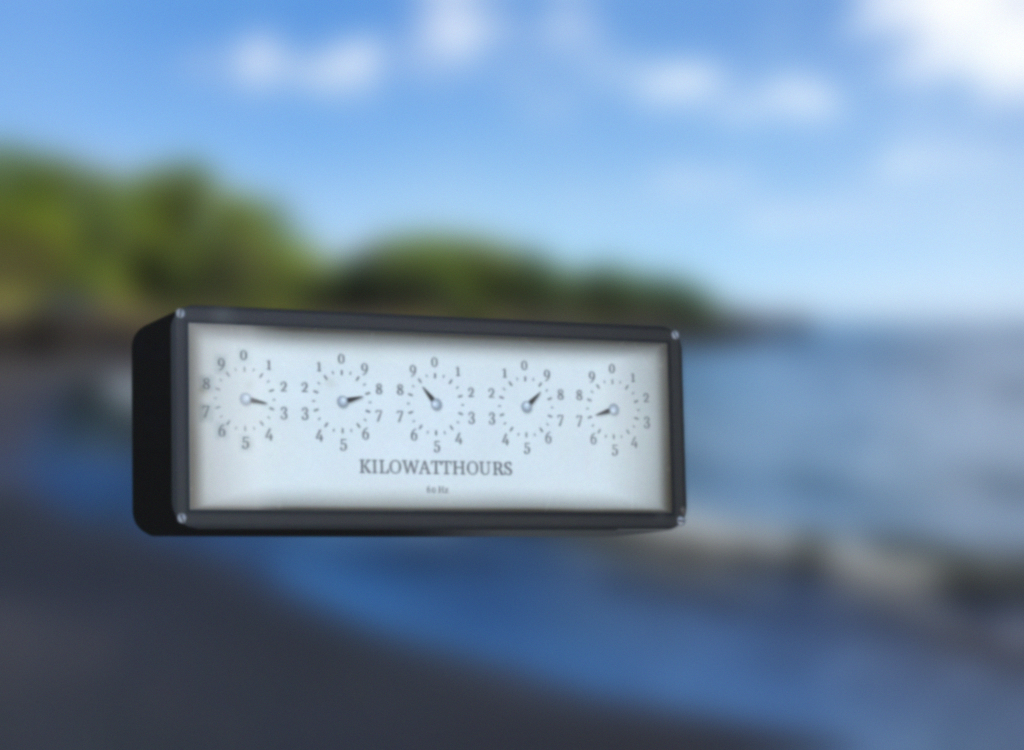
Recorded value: 27887 kWh
